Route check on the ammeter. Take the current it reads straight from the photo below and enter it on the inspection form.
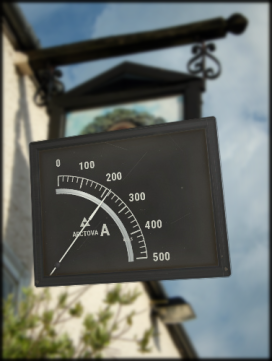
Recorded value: 220 A
